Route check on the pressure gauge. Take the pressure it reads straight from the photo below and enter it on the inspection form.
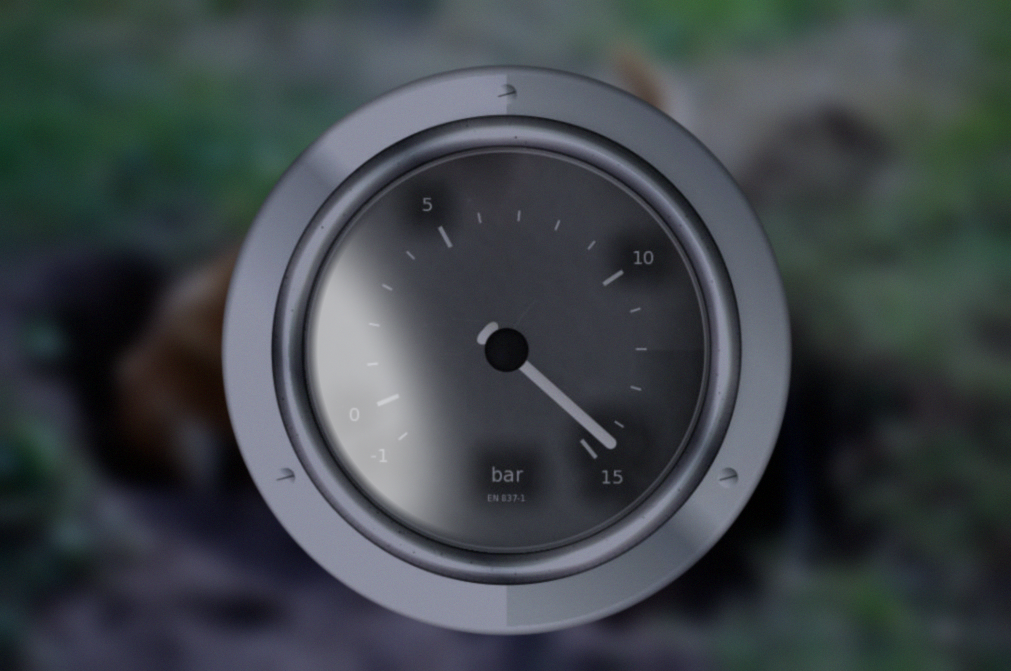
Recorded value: 14.5 bar
